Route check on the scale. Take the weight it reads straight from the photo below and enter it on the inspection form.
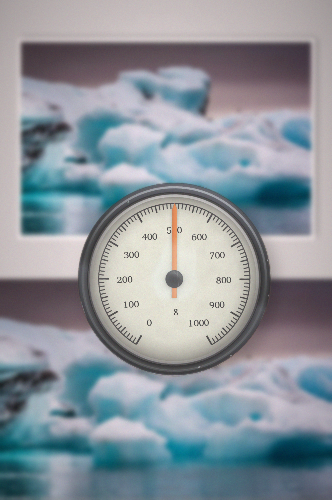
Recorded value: 500 g
